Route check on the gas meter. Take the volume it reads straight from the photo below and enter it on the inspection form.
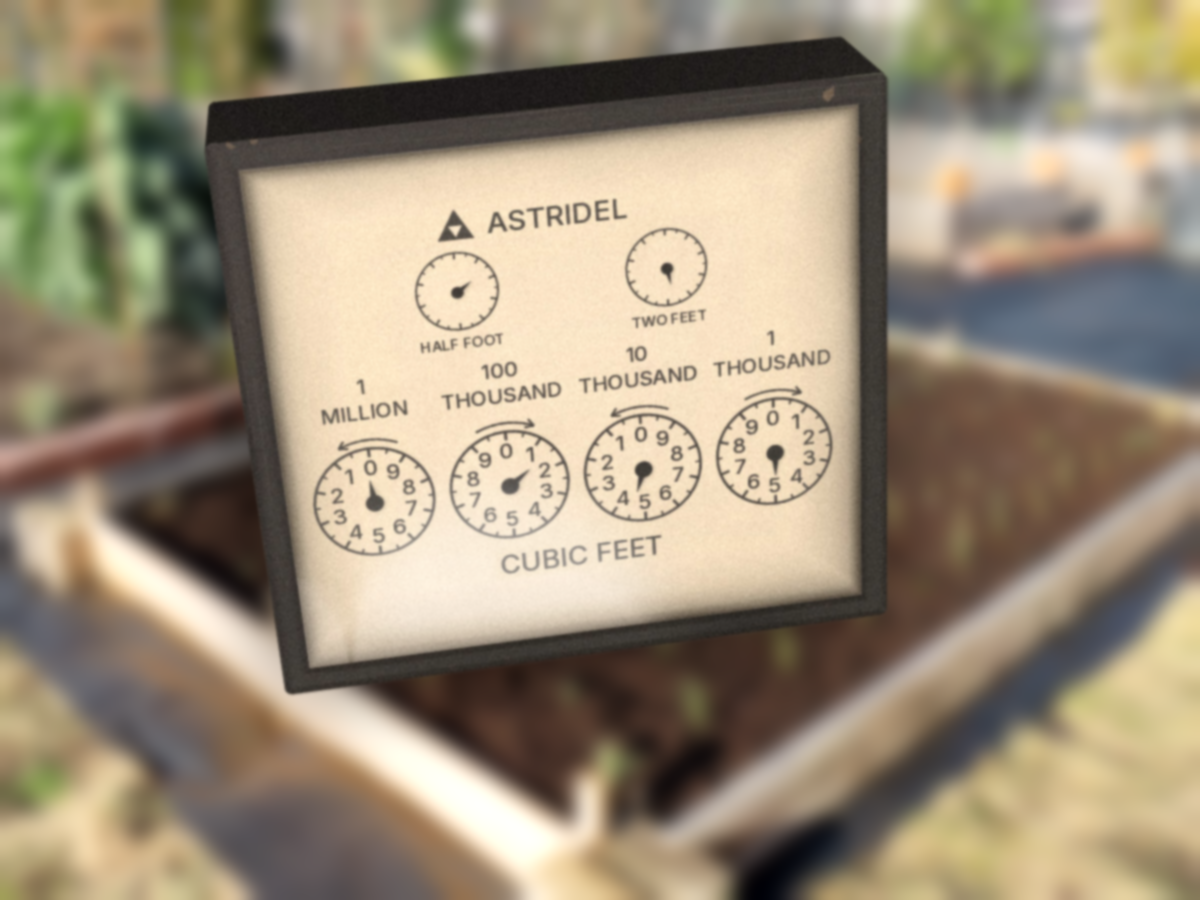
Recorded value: 14500 ft³
